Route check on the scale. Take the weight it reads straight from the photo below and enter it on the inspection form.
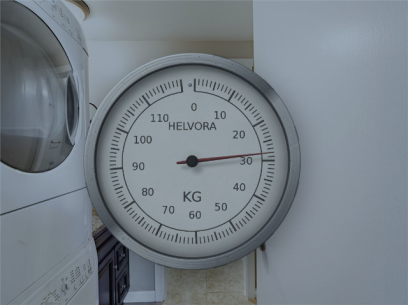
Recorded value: 28 kg
